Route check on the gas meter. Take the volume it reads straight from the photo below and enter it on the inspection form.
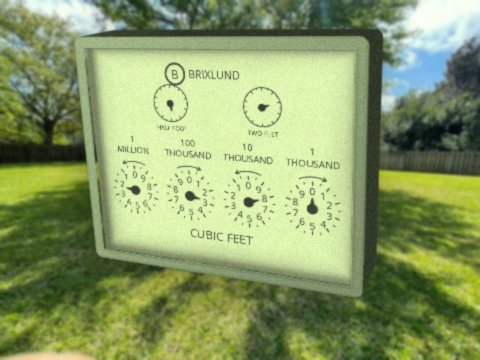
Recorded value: 228000 ft³
